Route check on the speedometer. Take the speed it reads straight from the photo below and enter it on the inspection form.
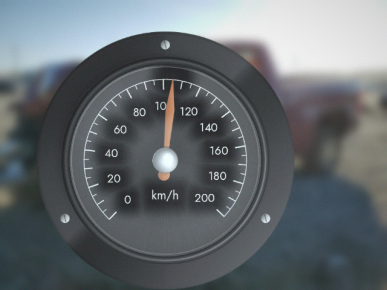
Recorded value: 105 km/h
